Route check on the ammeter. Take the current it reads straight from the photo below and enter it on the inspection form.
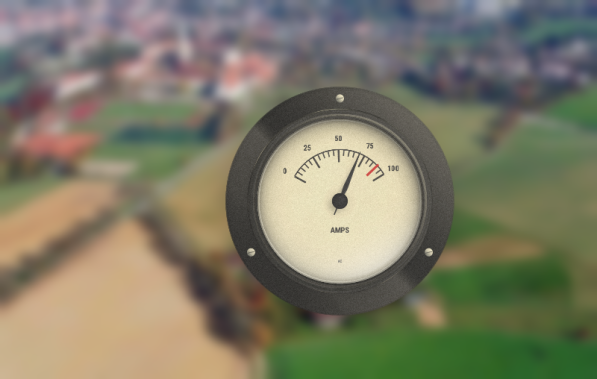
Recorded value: 70 A
